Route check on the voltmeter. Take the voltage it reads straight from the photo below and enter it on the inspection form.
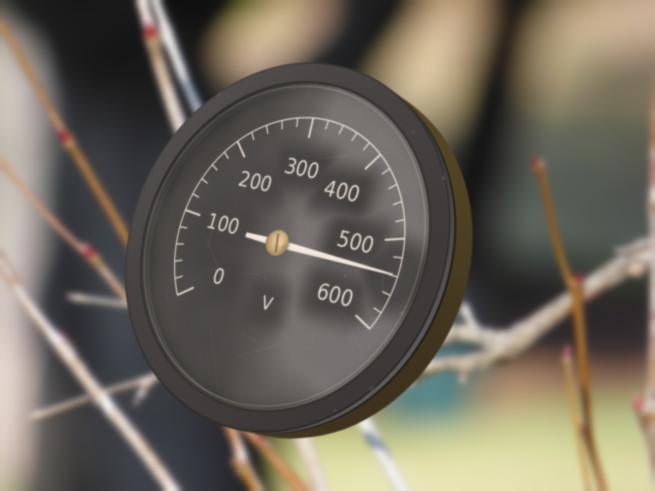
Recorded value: 540 V
